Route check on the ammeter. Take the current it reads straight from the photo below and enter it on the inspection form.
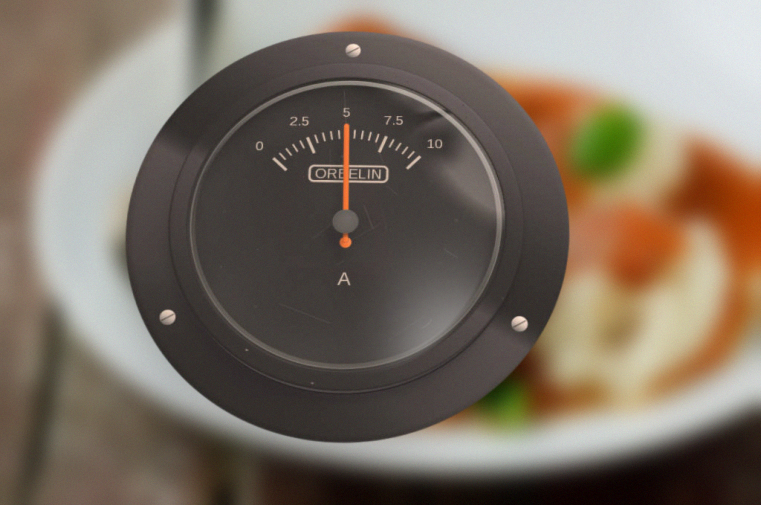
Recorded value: 5 A
